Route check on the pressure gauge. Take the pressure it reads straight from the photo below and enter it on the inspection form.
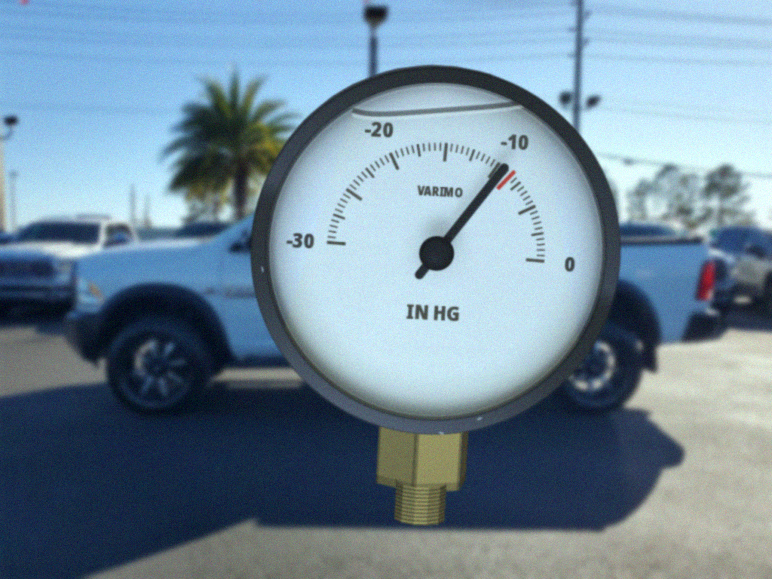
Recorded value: -9.5 inHg
